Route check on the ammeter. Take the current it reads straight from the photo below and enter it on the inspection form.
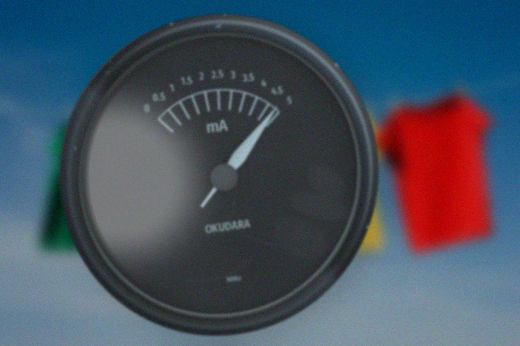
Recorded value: 4.75 mA
